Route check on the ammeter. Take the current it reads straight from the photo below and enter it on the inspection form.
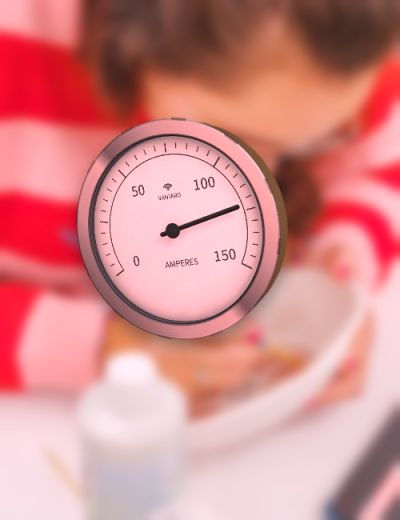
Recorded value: 122.5 A
